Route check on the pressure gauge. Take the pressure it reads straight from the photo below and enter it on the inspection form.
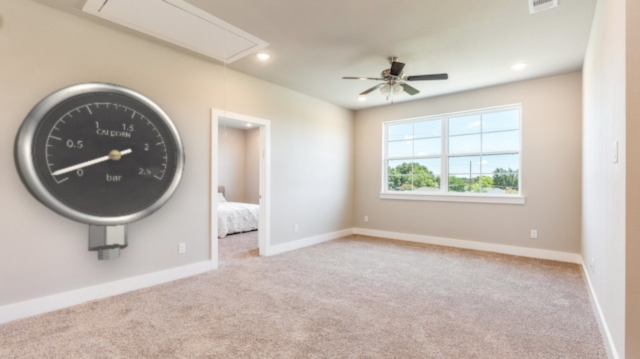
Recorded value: 0.1 bar
